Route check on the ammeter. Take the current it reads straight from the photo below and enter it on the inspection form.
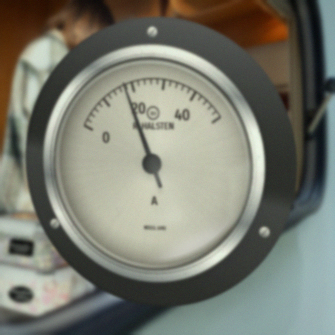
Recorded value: 18 A
